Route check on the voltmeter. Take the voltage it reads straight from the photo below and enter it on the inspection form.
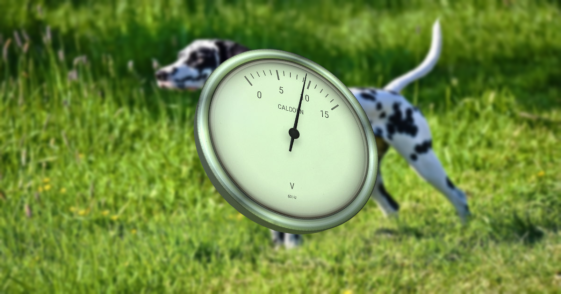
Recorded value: 9 V
